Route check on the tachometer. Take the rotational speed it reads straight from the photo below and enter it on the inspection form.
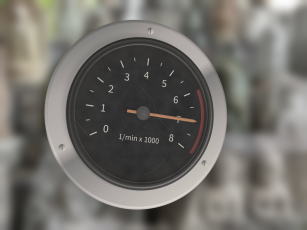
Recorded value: 7000 rpm
